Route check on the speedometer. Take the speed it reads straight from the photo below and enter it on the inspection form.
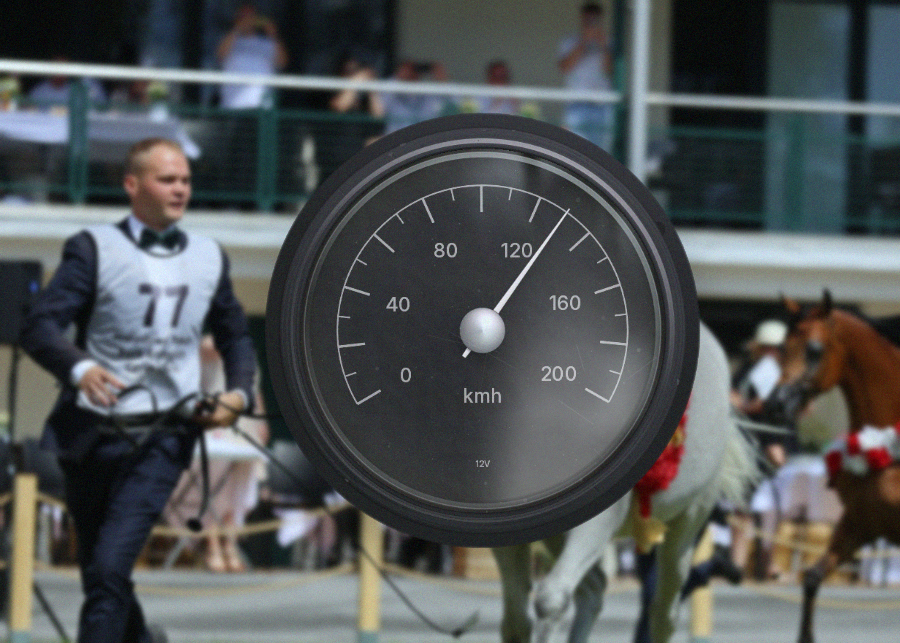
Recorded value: 130 km/h
